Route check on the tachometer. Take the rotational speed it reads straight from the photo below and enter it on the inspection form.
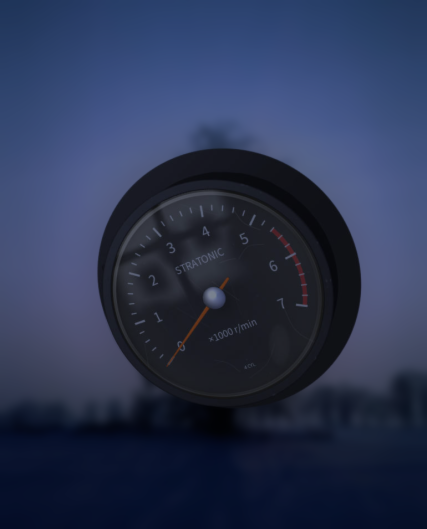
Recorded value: 0 rpm
